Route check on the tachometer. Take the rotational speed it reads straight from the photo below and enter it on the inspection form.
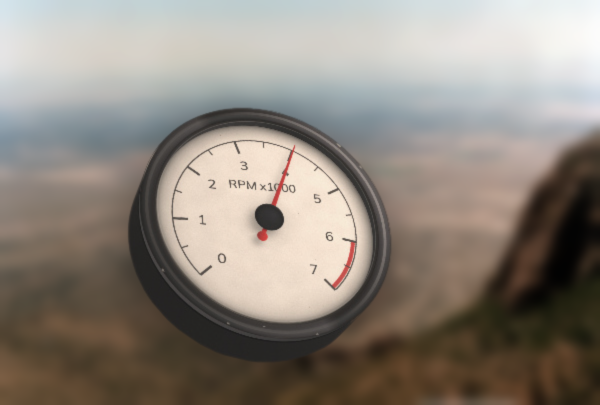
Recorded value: 4000 rpm
